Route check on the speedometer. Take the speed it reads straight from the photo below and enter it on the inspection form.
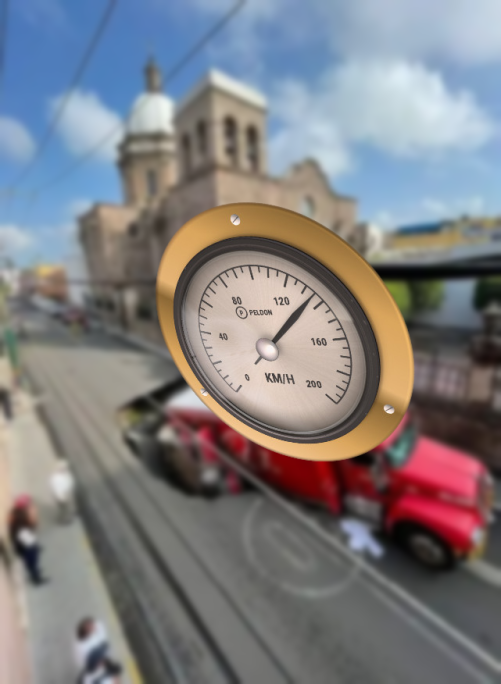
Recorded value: 135 km/h
